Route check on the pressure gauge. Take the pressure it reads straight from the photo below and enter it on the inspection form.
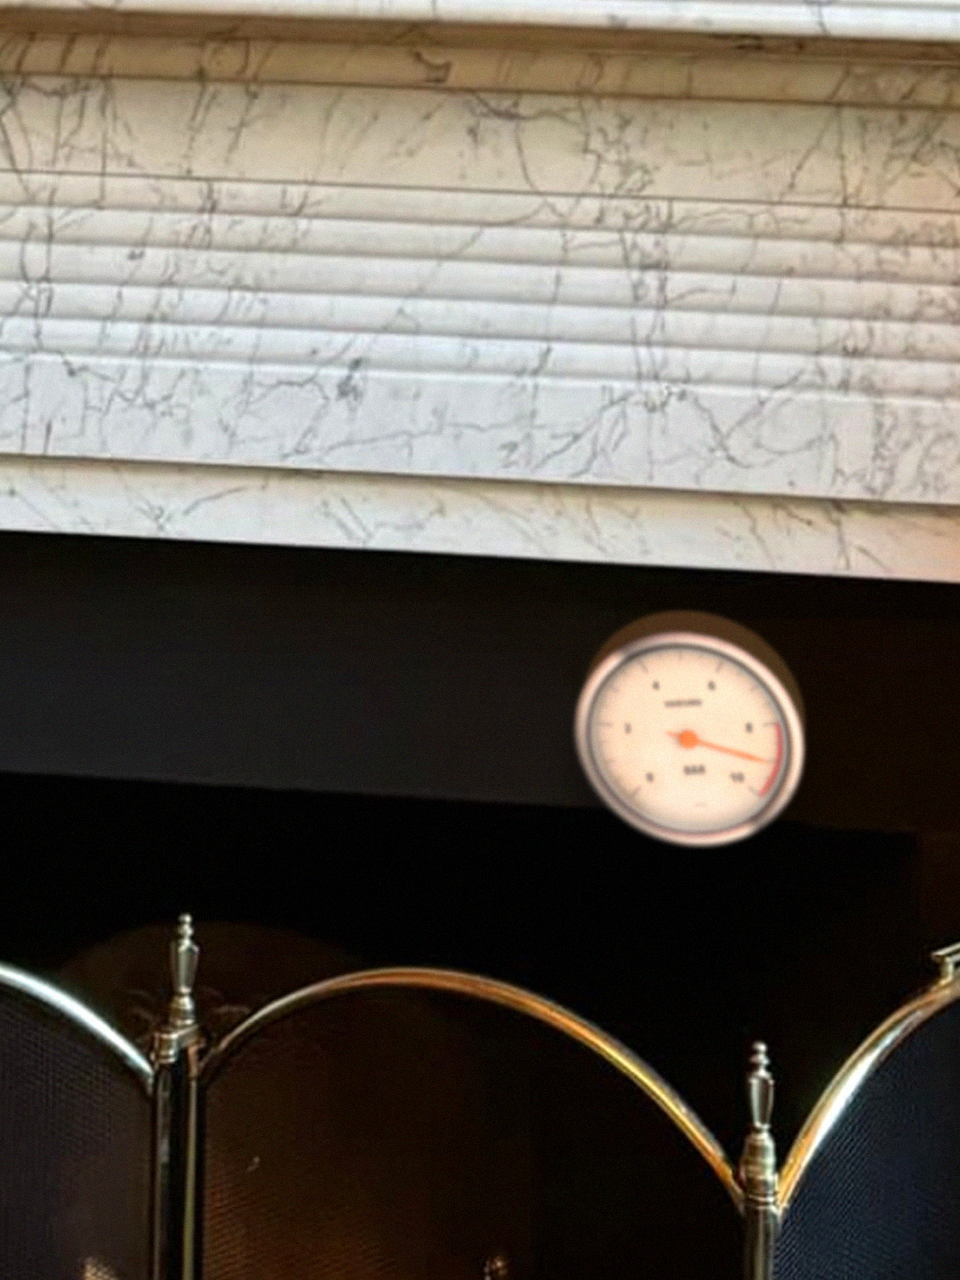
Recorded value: 9 bar
